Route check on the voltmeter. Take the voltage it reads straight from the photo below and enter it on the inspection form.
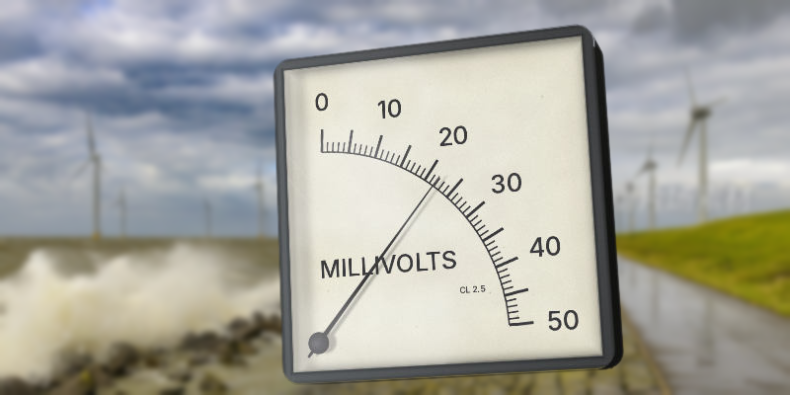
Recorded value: 22 mV
